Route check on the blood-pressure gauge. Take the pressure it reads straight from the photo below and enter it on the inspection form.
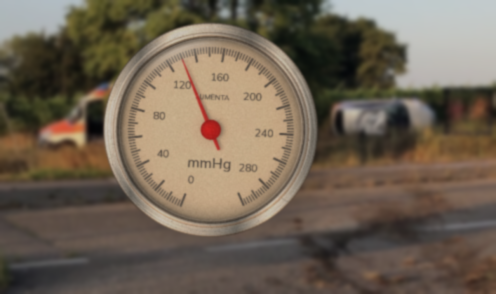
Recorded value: 130 mmHg
